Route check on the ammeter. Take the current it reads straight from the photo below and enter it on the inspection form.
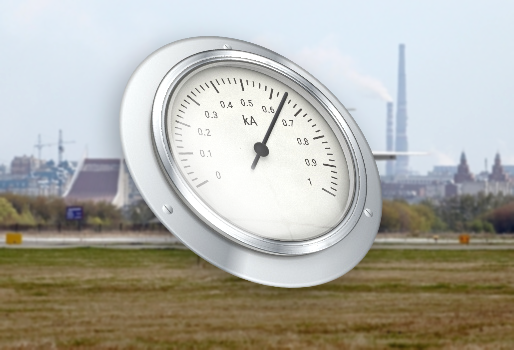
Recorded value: 0.64 kA
